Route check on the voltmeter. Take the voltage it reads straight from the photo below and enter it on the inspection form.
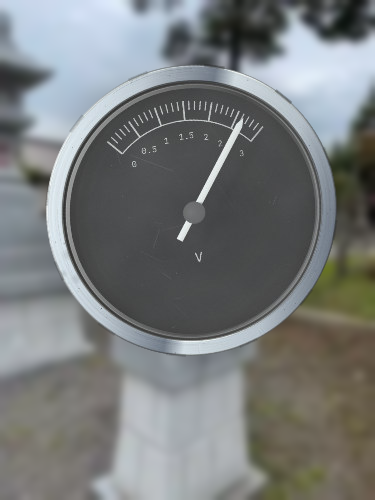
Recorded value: 2.6 V
